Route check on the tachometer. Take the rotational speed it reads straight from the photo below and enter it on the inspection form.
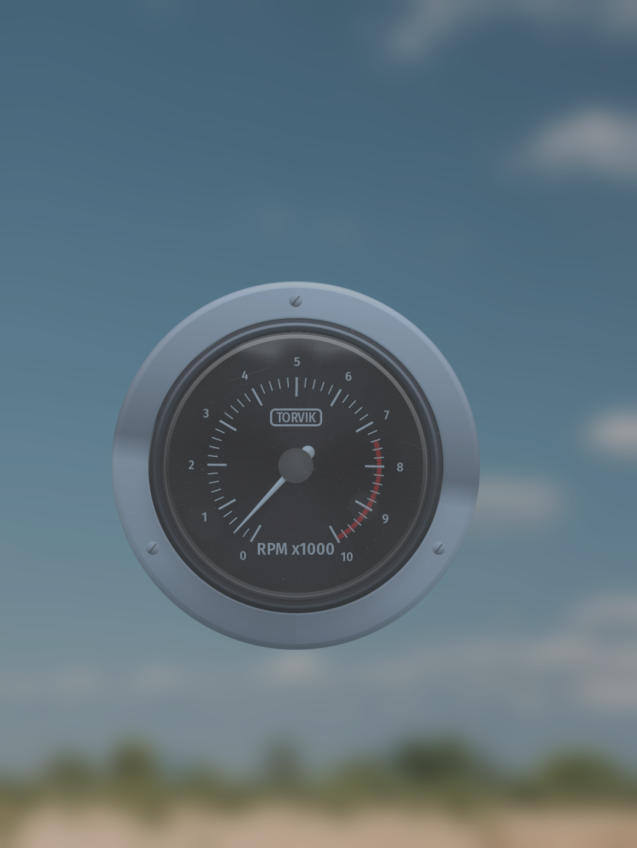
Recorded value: 400 rpm
